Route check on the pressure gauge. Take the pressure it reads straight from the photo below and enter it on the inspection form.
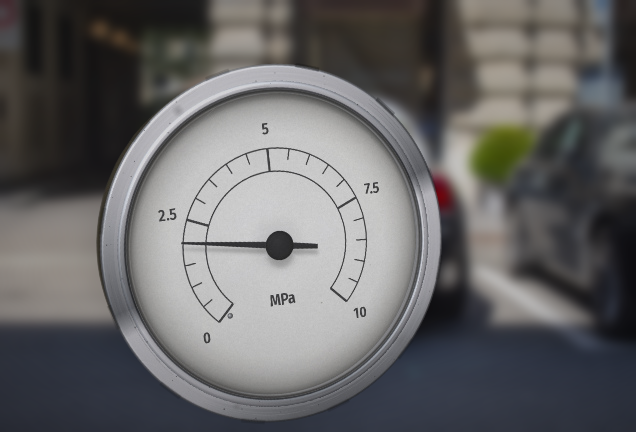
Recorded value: 2 MPa
